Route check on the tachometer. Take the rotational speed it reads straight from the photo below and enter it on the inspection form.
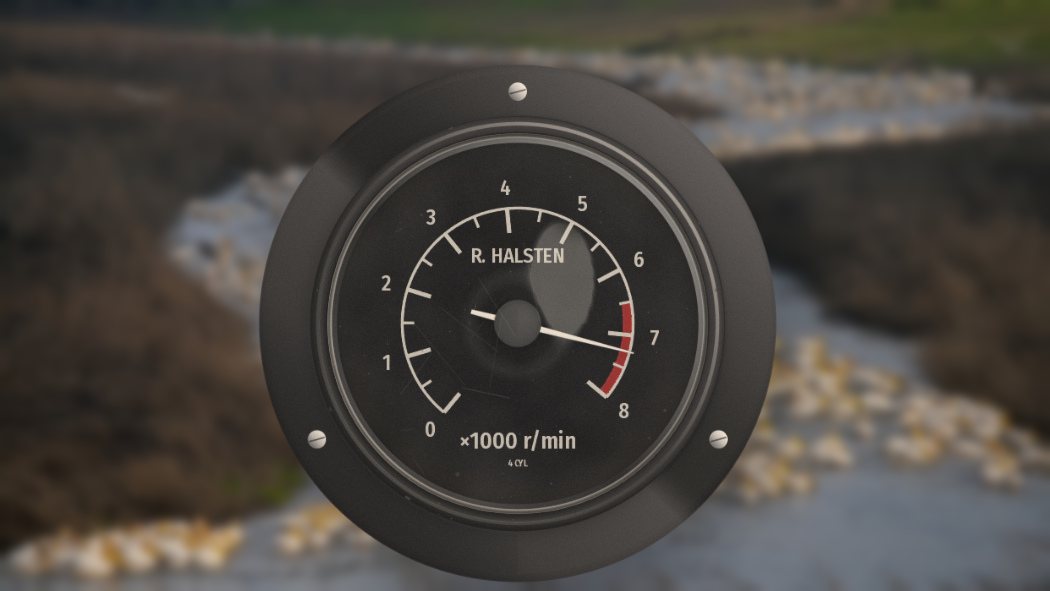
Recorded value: 7250 rpm
